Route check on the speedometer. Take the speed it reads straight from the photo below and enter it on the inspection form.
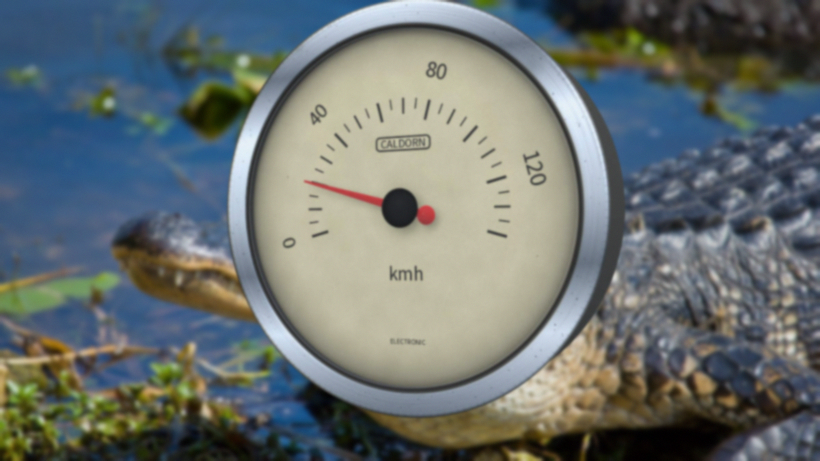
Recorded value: 20 km/h
